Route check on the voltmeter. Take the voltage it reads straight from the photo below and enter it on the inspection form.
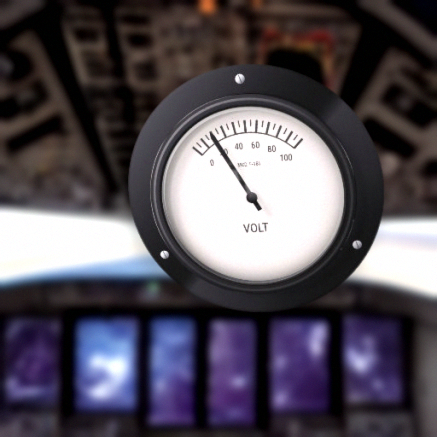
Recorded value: 20 V
